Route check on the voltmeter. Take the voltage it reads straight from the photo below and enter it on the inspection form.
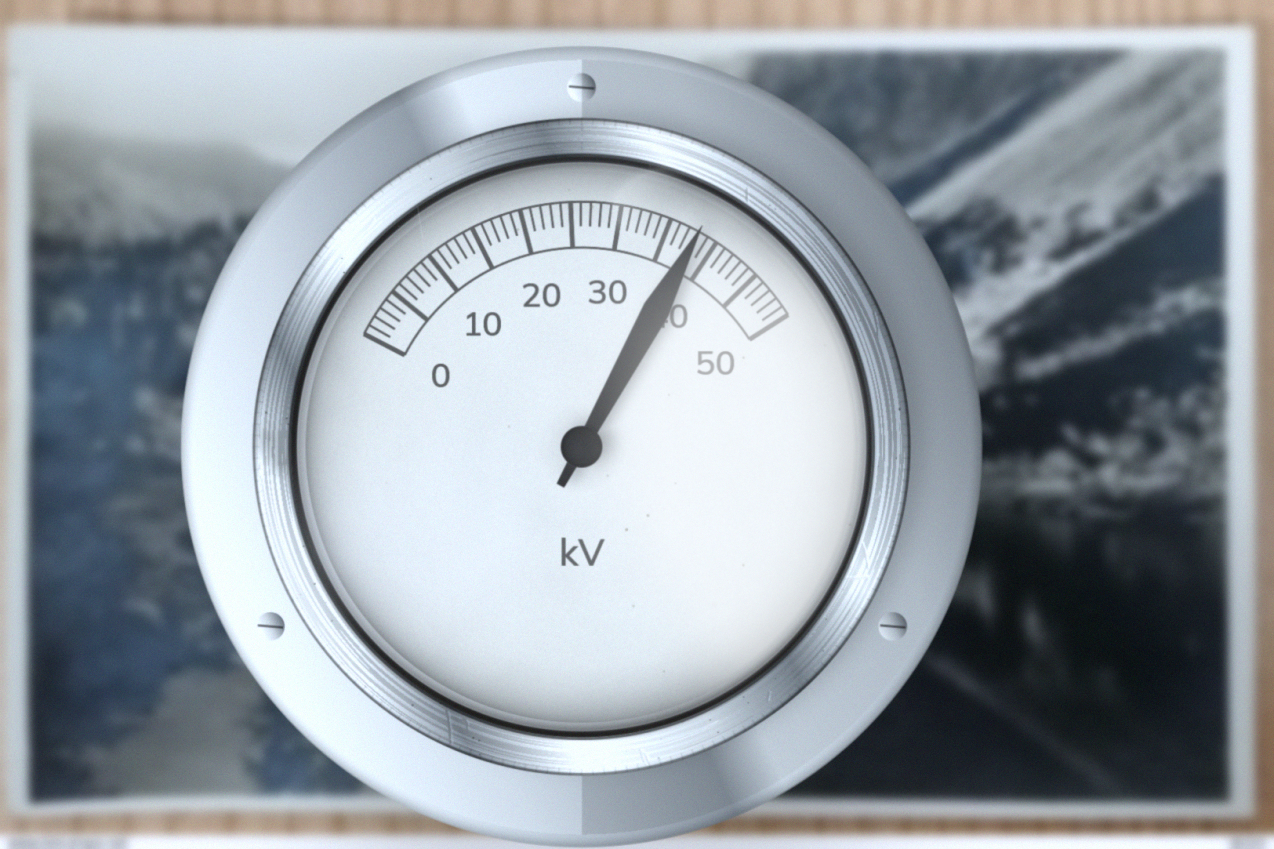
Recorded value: 38 kV
